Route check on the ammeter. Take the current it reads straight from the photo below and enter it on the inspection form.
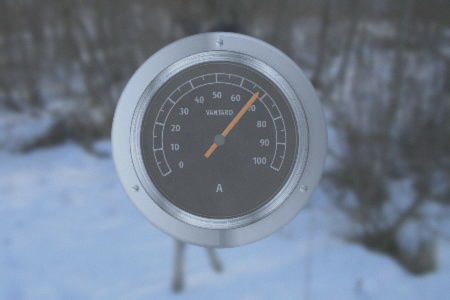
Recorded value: 67.5 A
